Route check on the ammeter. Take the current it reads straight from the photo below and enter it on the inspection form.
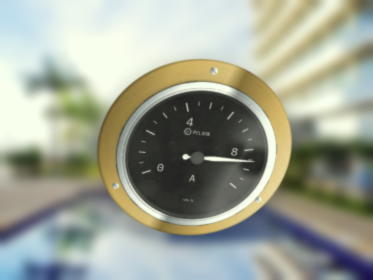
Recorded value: 8.5 A
